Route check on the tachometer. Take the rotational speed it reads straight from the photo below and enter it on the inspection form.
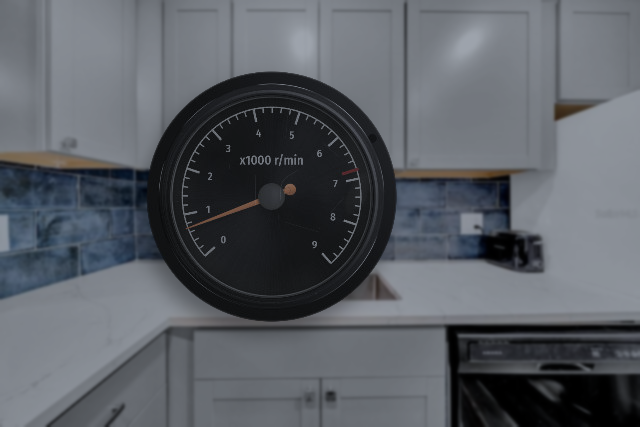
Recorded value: 700 rpm
